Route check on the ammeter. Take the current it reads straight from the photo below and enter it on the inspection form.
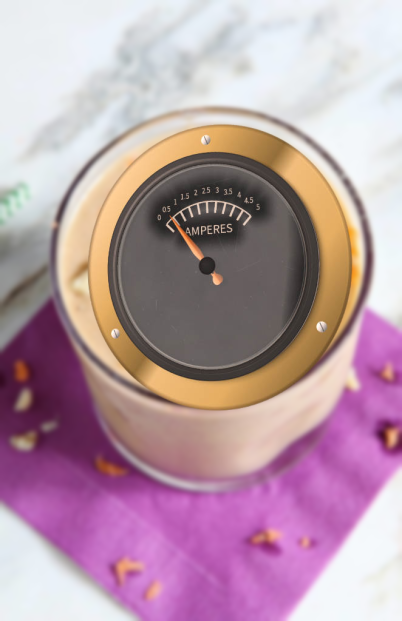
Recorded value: 0.5 A
